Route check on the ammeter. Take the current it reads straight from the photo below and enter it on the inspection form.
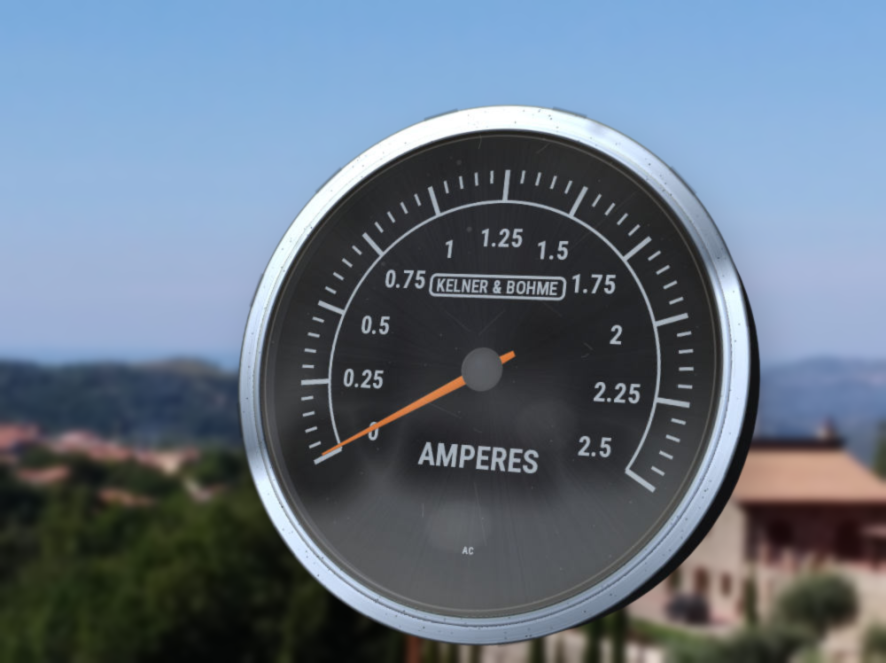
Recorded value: 0 A
